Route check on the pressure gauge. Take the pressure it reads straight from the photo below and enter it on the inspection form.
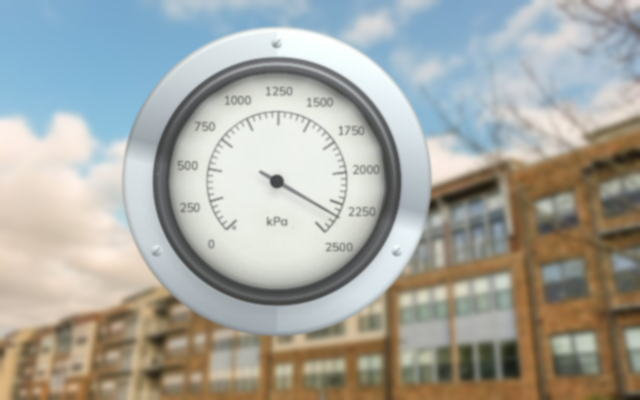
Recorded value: 2350 kPa
